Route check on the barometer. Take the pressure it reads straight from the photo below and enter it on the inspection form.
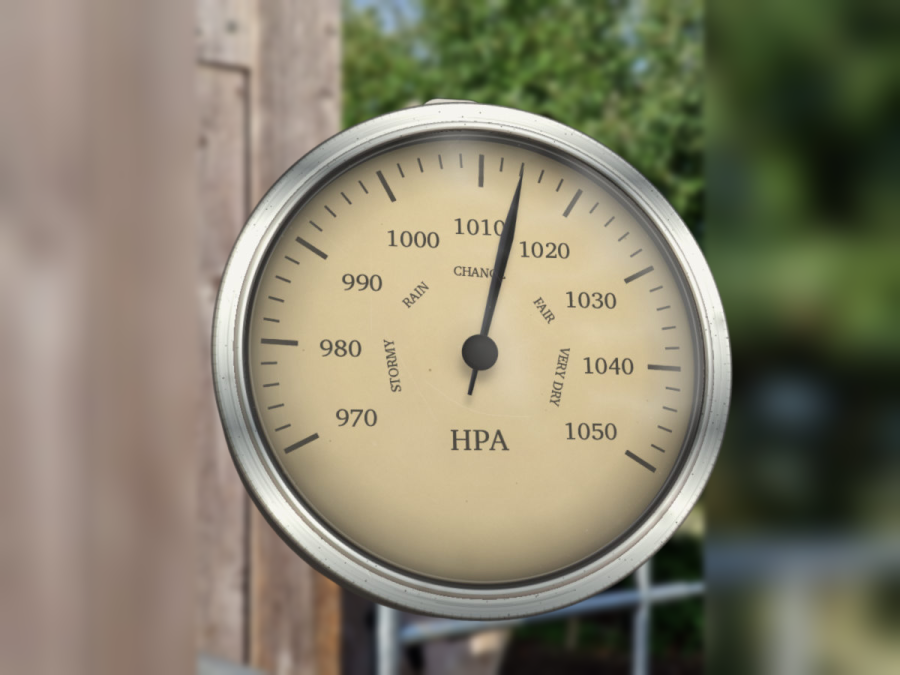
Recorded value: 1014 hPa
